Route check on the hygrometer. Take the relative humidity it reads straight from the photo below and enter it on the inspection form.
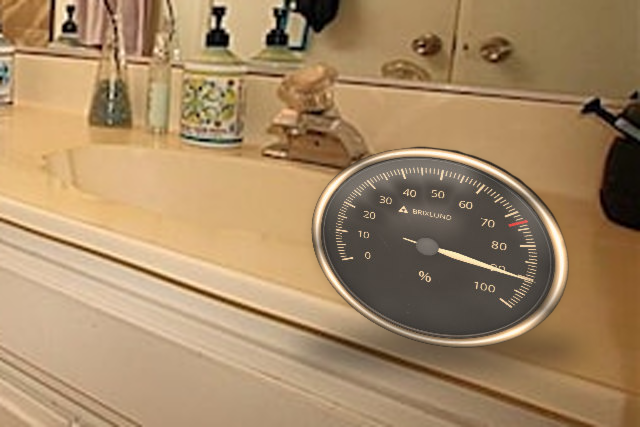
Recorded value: 90 %
